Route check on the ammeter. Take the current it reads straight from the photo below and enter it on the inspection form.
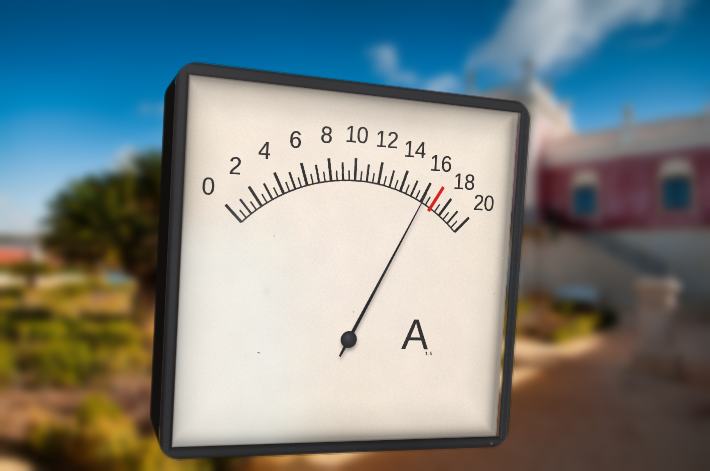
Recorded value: 16 A
